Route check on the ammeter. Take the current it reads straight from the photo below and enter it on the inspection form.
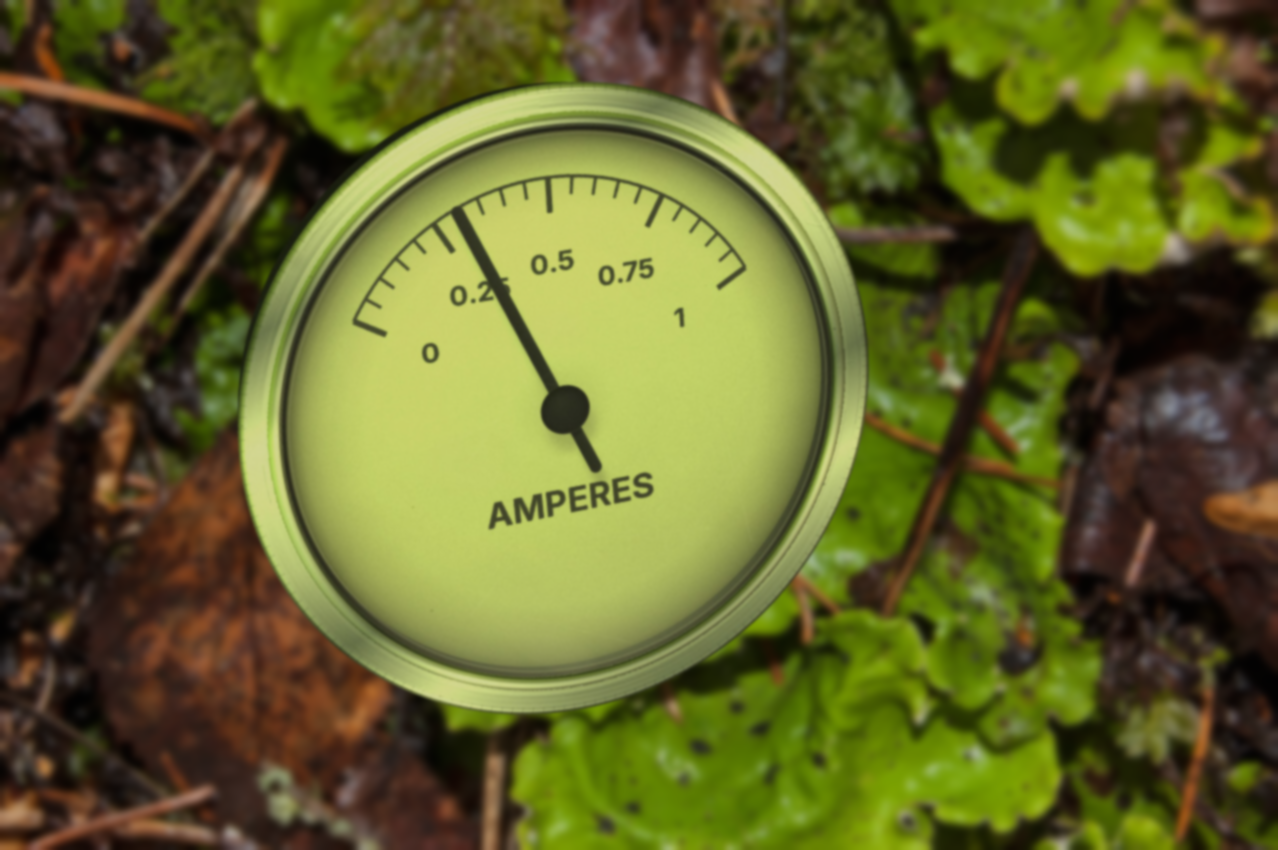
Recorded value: 0.3 A
